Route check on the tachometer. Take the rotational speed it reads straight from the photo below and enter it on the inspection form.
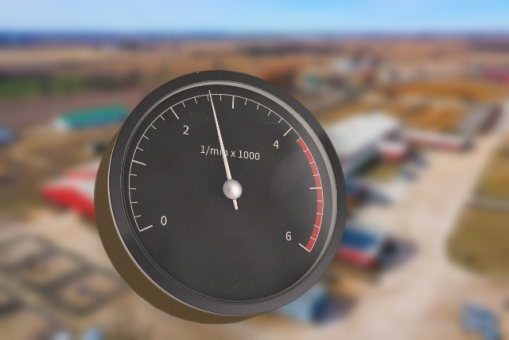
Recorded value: 2600 rpm
